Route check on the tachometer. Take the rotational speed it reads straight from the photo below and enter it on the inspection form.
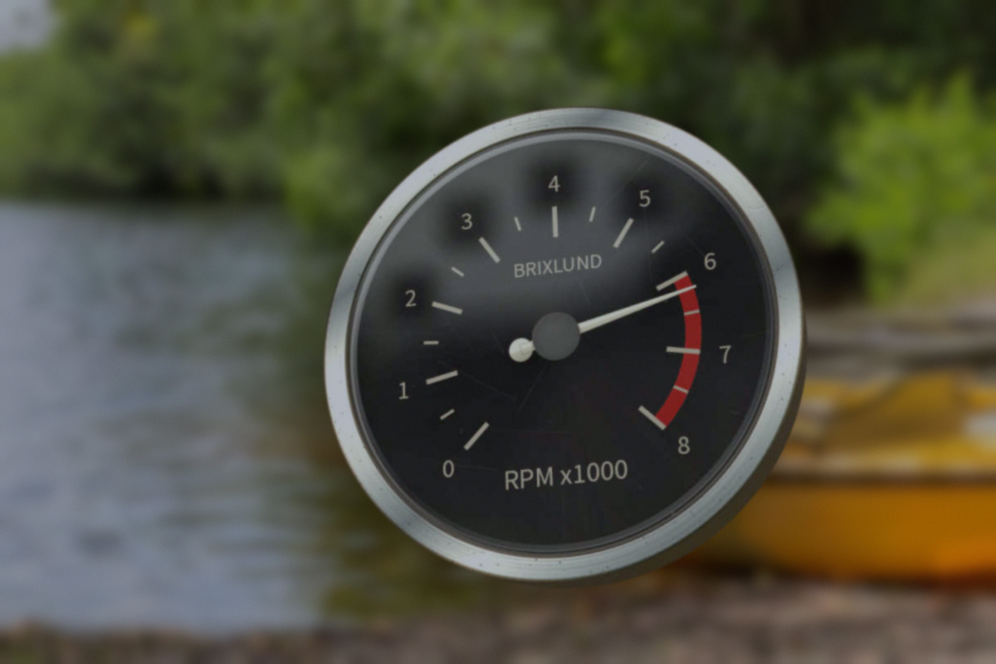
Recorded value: 6250 rpm
